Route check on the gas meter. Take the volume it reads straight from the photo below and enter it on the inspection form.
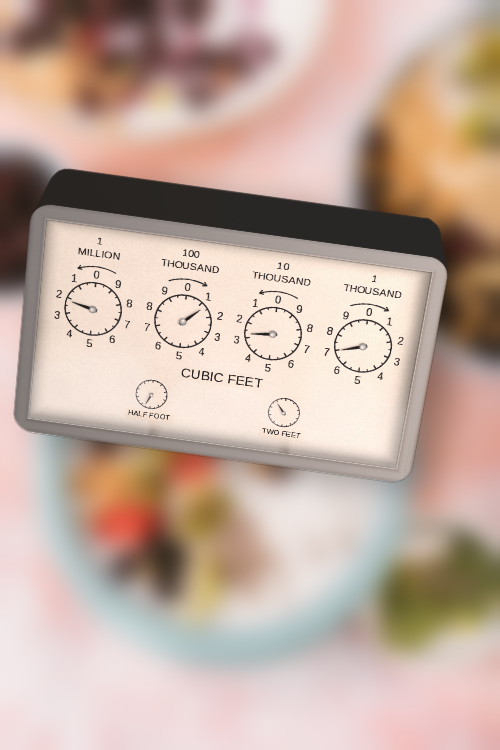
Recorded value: 212700 ft³
